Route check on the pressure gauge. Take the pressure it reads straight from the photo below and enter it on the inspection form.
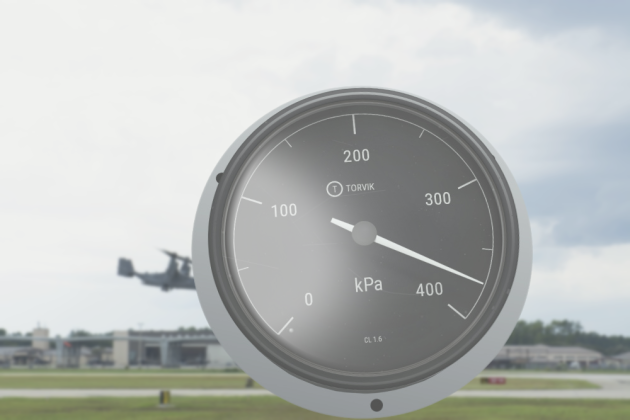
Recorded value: 375 kPa
